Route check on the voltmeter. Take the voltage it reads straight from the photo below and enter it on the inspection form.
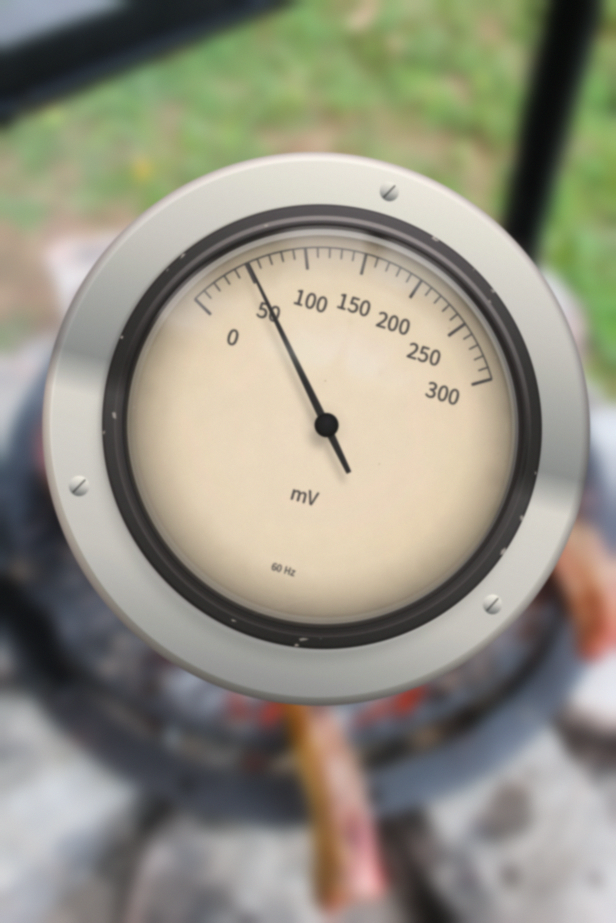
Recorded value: 50 mV
